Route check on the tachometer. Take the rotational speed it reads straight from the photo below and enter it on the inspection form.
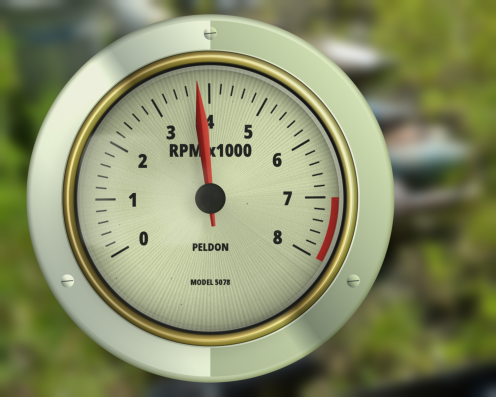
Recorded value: 3800 rpm
